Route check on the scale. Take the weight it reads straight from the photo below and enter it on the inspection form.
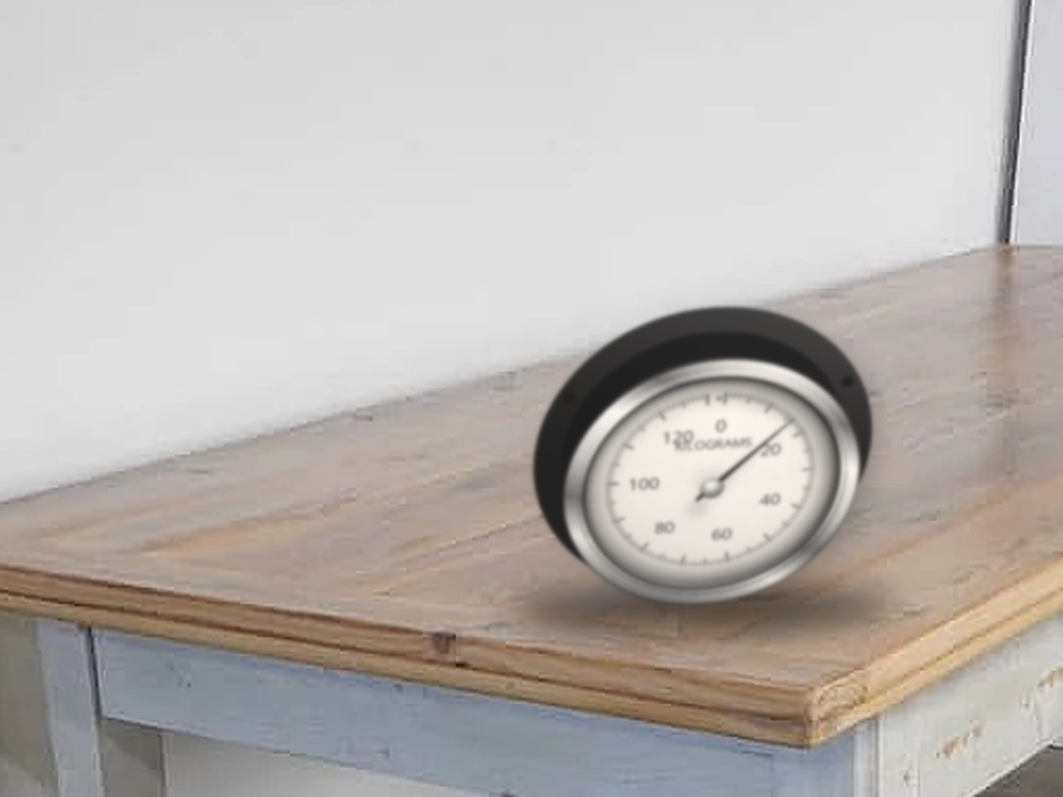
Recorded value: 15 kg
